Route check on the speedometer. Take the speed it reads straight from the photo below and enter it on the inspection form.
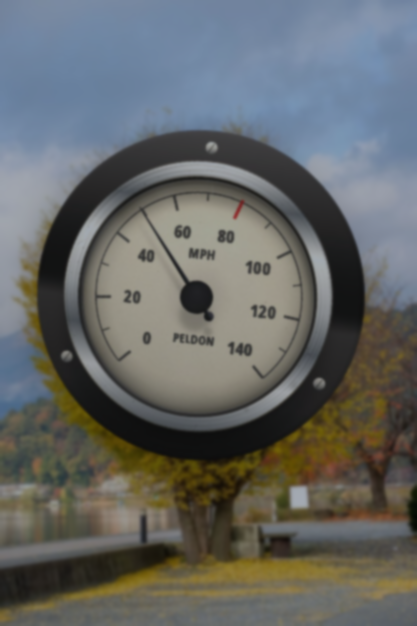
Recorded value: 50 mph
